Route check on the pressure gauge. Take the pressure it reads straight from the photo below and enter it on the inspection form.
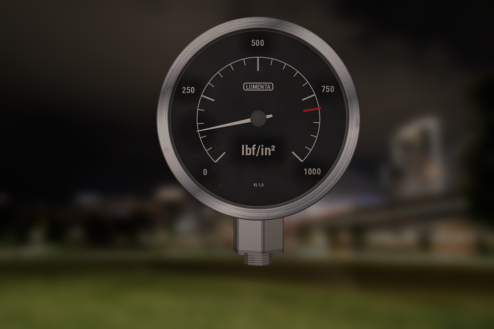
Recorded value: 125 psi
